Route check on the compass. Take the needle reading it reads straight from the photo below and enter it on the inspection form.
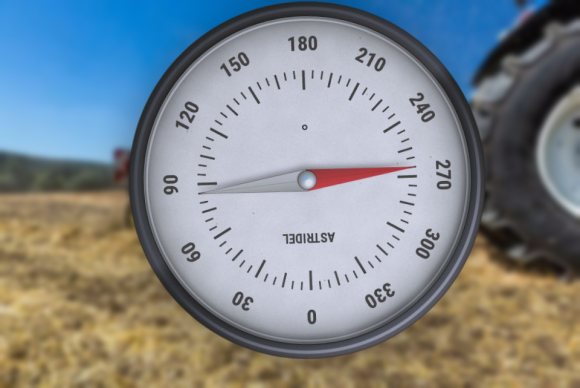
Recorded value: 265 °
